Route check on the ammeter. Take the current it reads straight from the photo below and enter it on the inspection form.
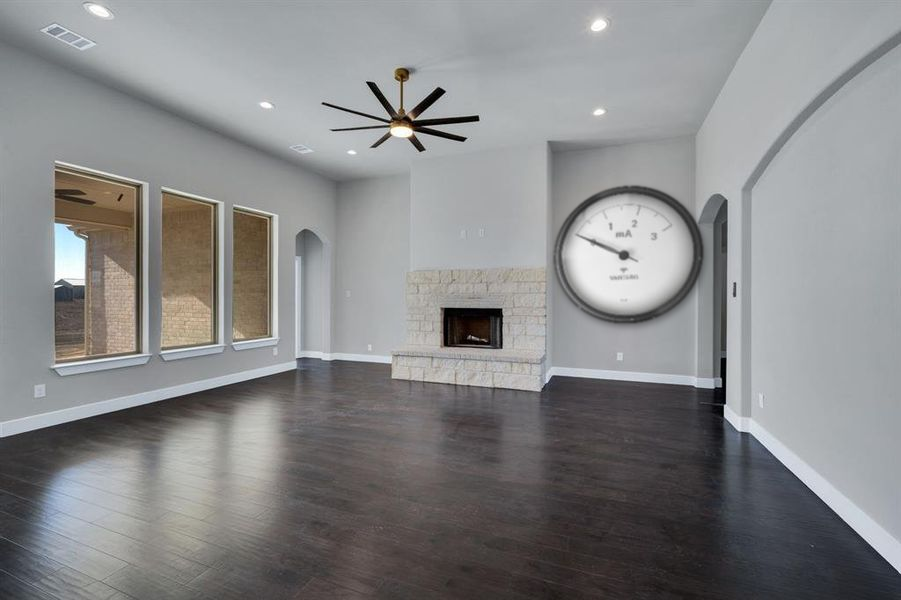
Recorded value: 0 mA
